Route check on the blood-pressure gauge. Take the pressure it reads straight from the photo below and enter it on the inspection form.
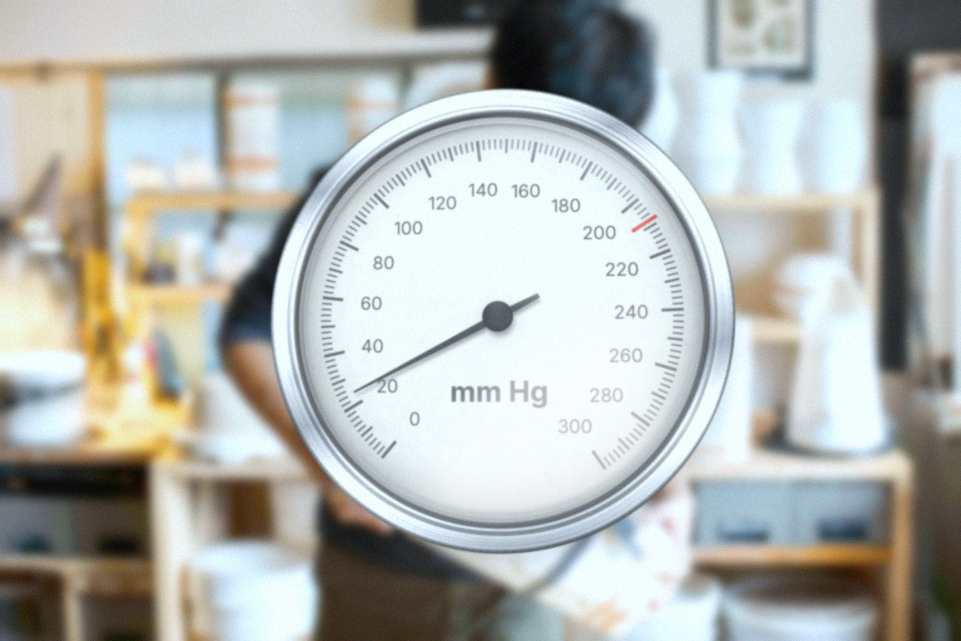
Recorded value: 24 mmHg
